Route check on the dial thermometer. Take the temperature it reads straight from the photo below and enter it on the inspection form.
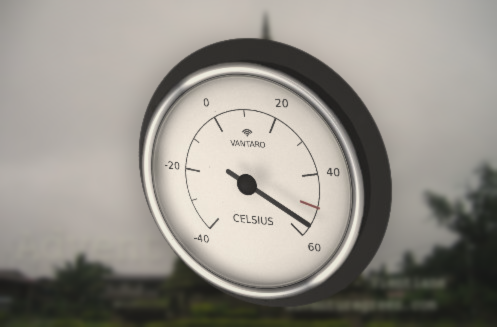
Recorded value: 55 °C
